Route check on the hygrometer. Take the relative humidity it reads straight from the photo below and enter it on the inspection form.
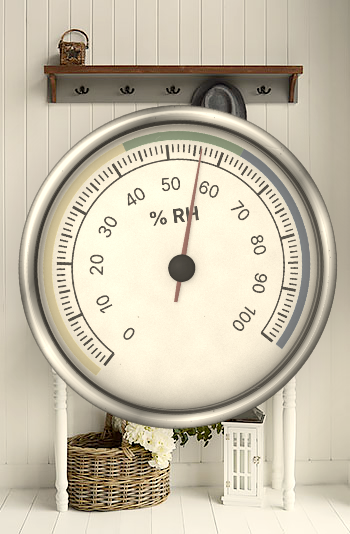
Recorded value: 56 %
